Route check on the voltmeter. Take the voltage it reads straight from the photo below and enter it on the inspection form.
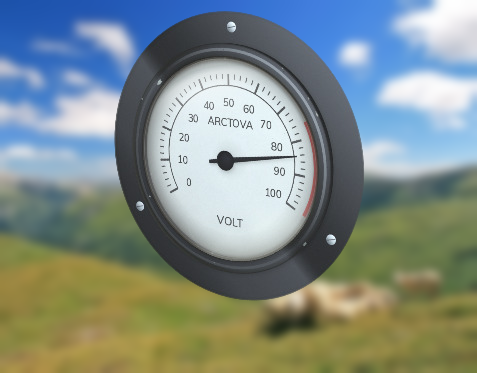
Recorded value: 84 V
